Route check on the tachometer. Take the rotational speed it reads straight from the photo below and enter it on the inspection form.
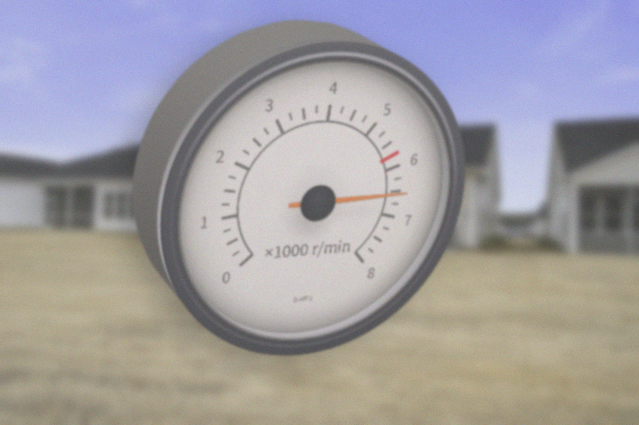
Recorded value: 6500 rpm
